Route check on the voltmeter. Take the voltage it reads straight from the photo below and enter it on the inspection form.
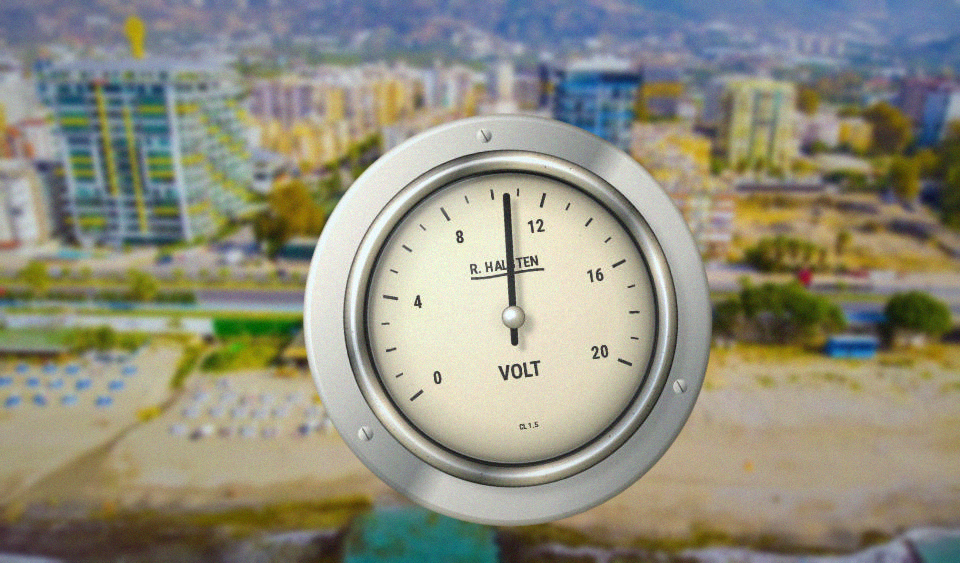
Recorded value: 10.5 V
